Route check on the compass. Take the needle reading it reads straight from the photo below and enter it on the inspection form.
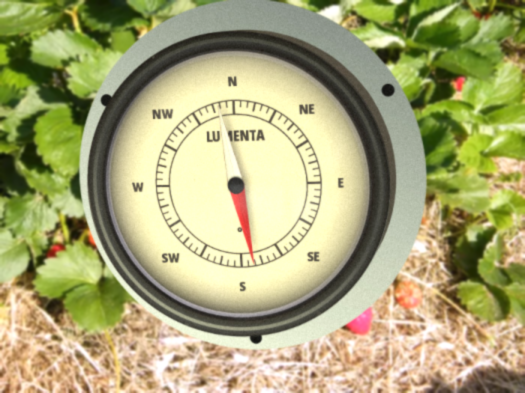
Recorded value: 170 °
